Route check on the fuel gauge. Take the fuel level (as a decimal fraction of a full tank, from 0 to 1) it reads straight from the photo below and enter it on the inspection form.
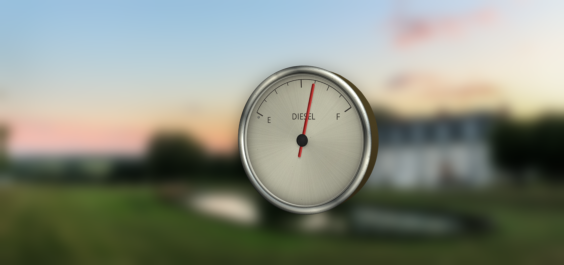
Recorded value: 0.625
